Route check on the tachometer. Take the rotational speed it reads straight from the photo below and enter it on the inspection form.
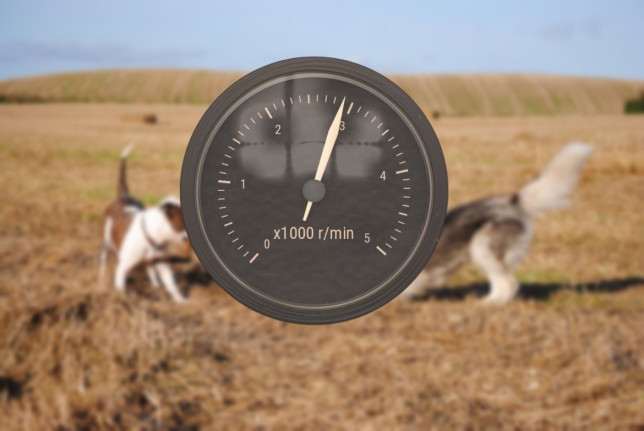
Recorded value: 2900 rpm
